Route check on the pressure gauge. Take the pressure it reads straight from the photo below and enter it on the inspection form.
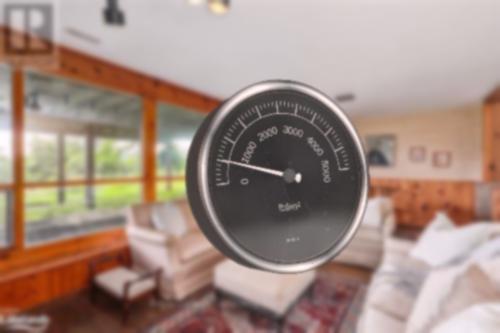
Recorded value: 500 psi
